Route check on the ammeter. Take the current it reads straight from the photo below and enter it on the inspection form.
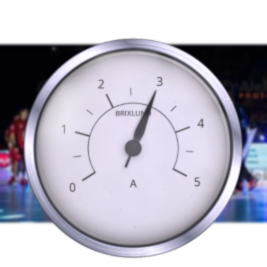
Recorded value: 3 A
